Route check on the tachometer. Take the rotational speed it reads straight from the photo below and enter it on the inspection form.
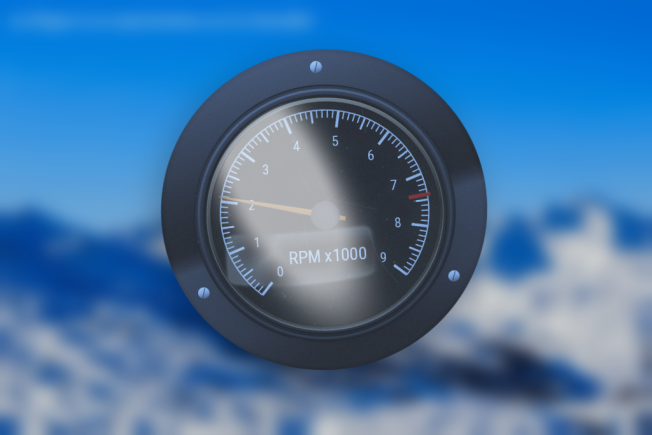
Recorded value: 2100 rpm
